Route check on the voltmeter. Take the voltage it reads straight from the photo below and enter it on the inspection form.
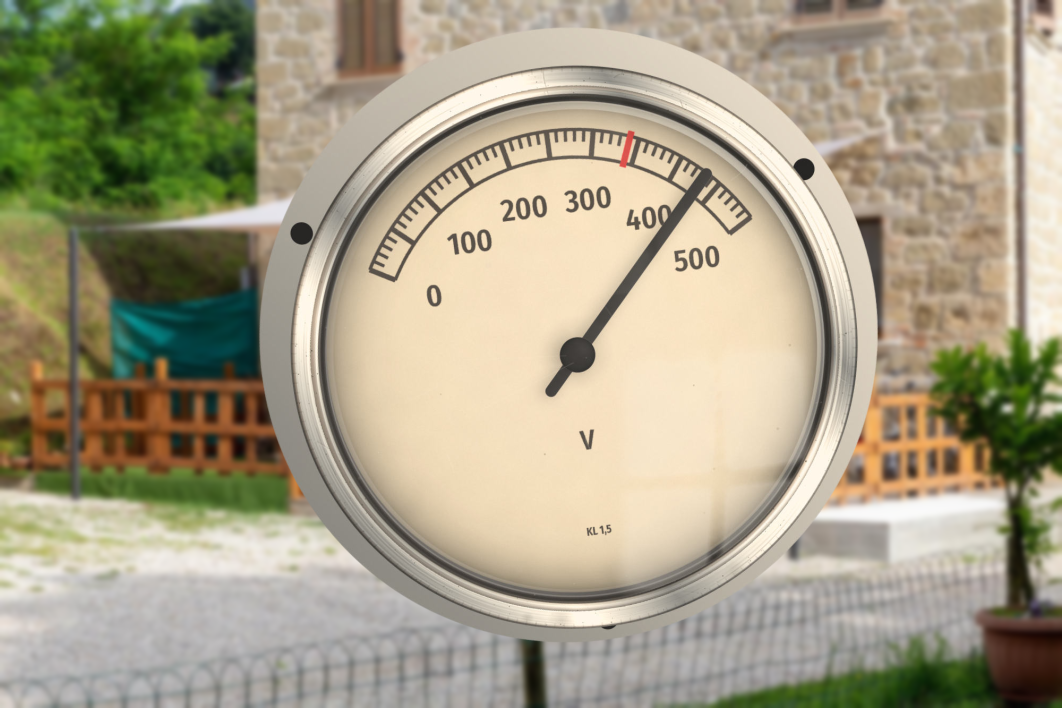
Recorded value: 430 V
